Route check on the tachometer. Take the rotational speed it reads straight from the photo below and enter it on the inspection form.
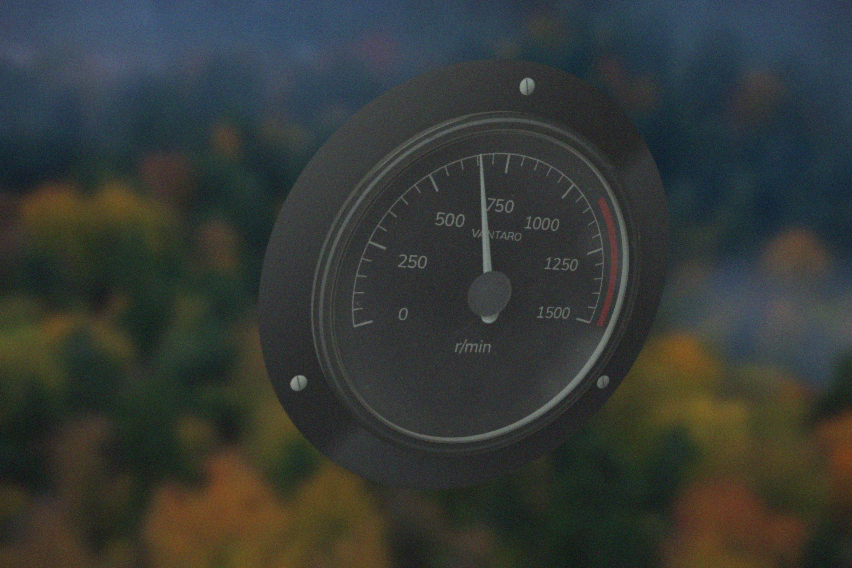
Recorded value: 650 rpm
